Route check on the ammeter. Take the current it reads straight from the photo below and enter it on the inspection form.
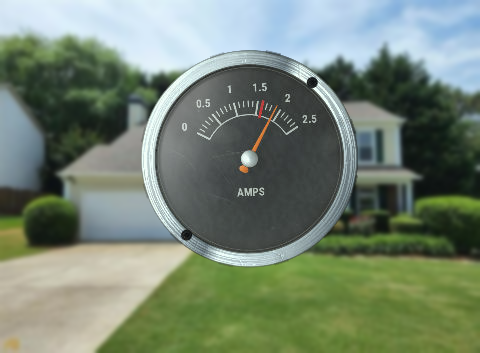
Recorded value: 1.9 A
